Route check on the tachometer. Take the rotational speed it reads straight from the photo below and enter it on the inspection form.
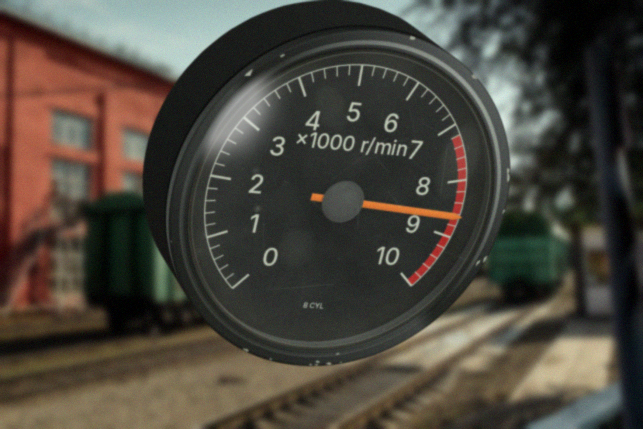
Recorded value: 8600 rpm
